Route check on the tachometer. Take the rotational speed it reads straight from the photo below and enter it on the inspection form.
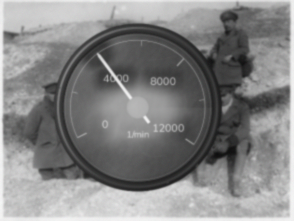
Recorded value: 4000 rpm
